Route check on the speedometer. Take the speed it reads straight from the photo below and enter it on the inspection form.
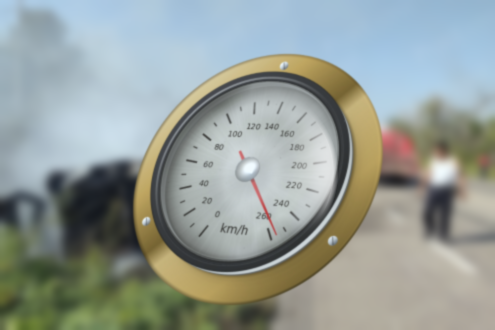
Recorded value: 255 km/h
